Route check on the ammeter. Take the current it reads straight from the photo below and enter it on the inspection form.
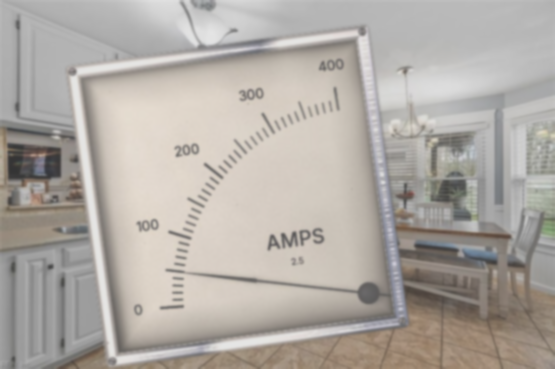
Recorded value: 50 A
